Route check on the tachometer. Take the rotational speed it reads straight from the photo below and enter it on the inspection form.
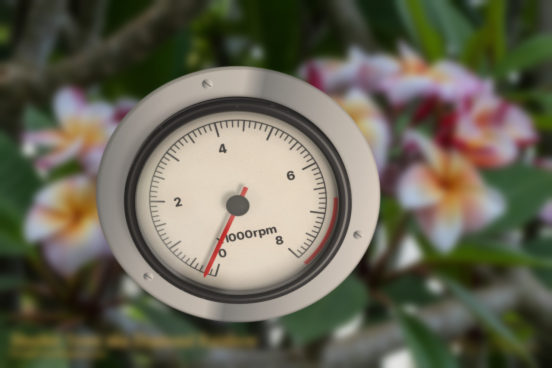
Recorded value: 200 rpm
